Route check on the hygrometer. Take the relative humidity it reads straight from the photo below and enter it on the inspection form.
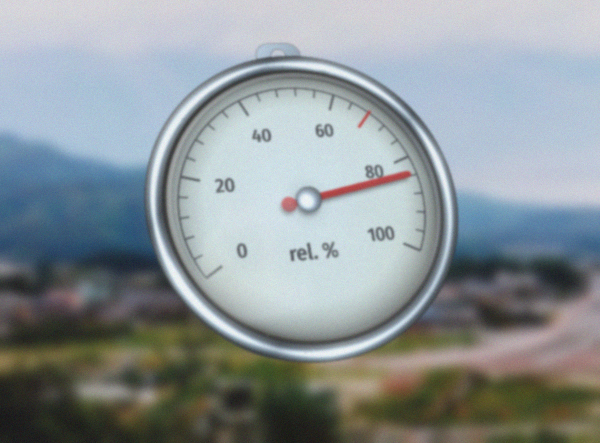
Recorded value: 84 %
